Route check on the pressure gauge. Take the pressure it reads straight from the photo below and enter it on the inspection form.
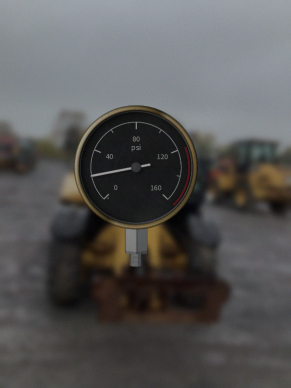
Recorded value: 20 psi
